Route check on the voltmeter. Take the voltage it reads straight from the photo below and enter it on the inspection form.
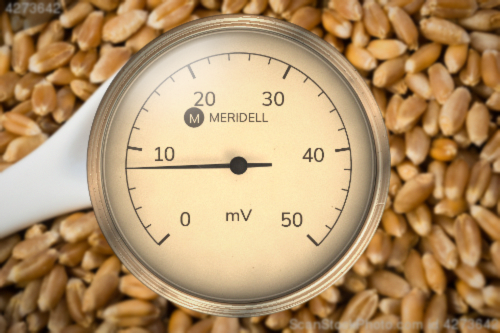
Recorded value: 8 mV
